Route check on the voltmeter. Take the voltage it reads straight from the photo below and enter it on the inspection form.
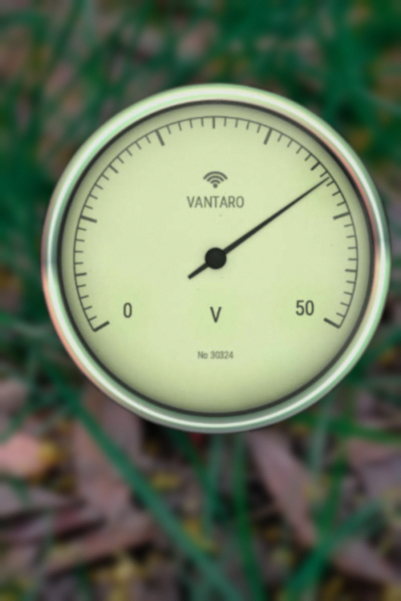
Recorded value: 36.5 V
